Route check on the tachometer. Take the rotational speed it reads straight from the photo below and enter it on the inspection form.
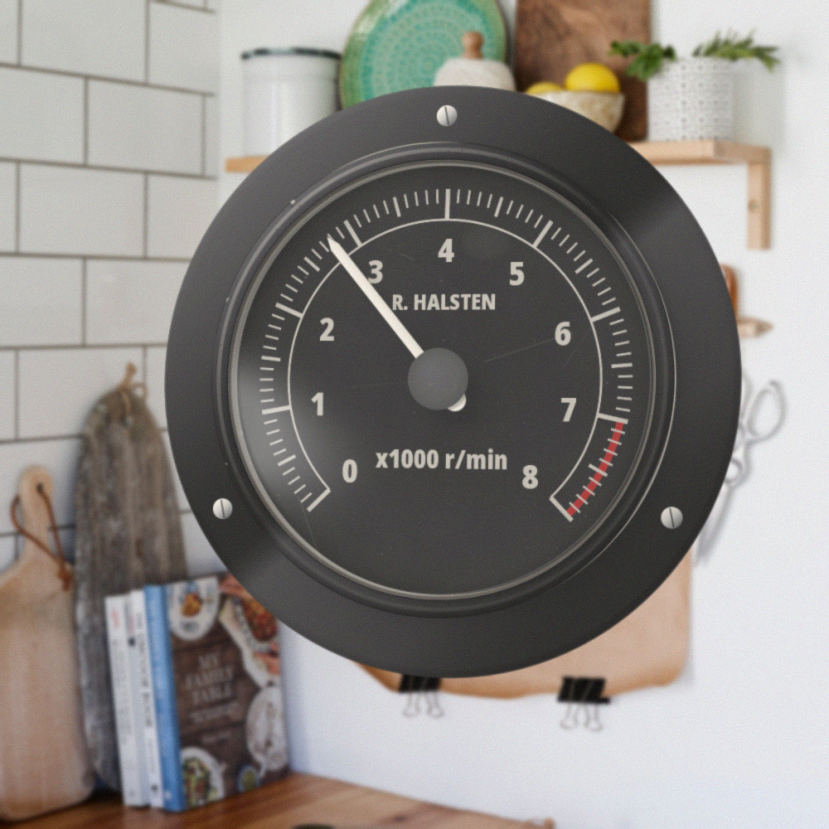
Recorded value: 2800 rpm
